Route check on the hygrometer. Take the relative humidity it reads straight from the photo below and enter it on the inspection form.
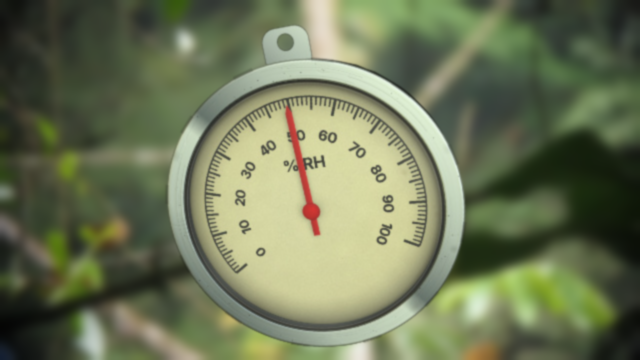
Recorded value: 50 %
